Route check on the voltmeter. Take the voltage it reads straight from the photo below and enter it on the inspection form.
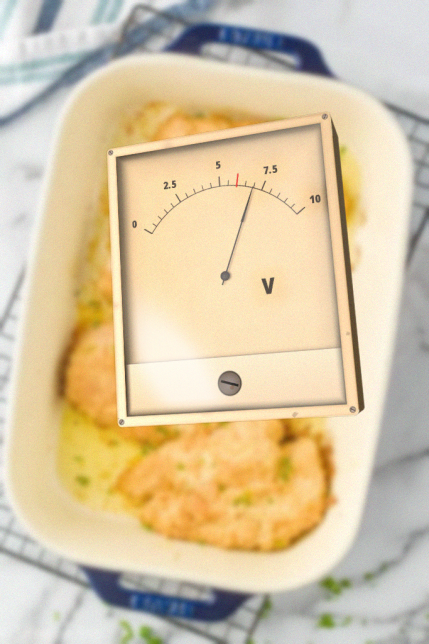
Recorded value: 7 V
